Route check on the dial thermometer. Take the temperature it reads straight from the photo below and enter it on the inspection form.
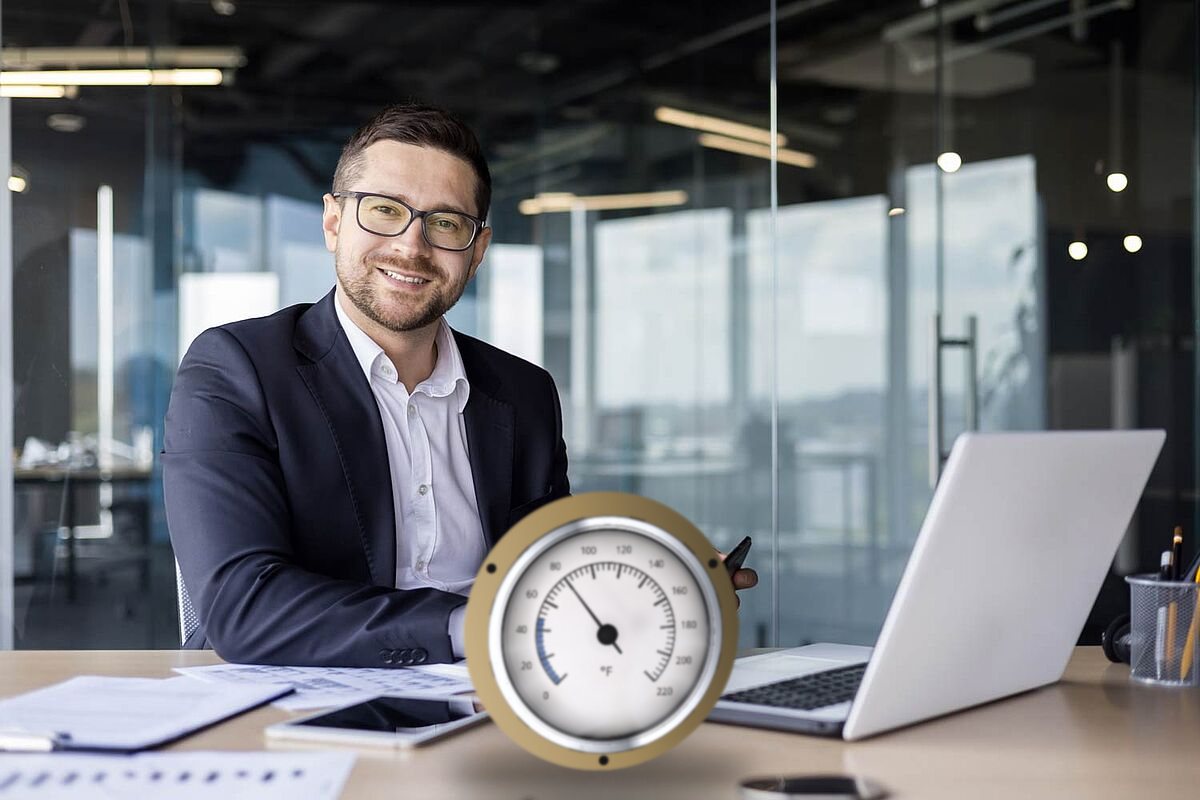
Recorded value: 80 °F
